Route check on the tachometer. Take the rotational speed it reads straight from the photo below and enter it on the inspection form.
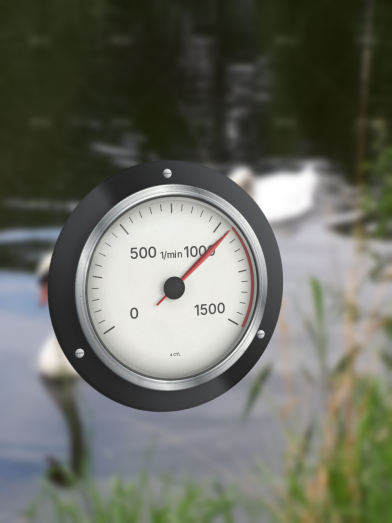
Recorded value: 1050 rpm
